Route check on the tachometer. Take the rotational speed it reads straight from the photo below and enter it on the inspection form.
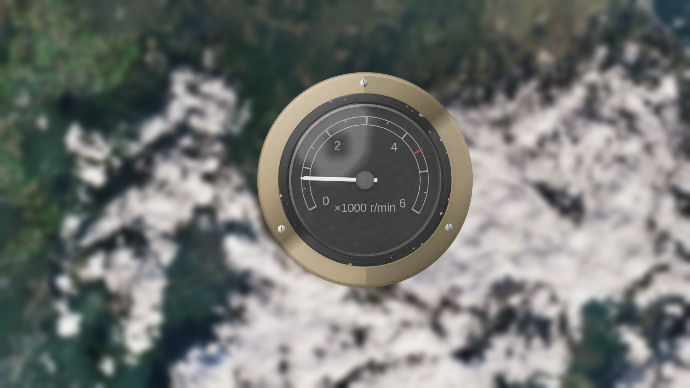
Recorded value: 750 rpm
